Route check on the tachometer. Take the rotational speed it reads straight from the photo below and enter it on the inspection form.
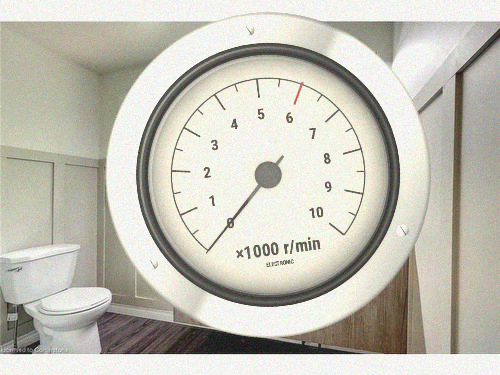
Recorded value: 0 rpm
